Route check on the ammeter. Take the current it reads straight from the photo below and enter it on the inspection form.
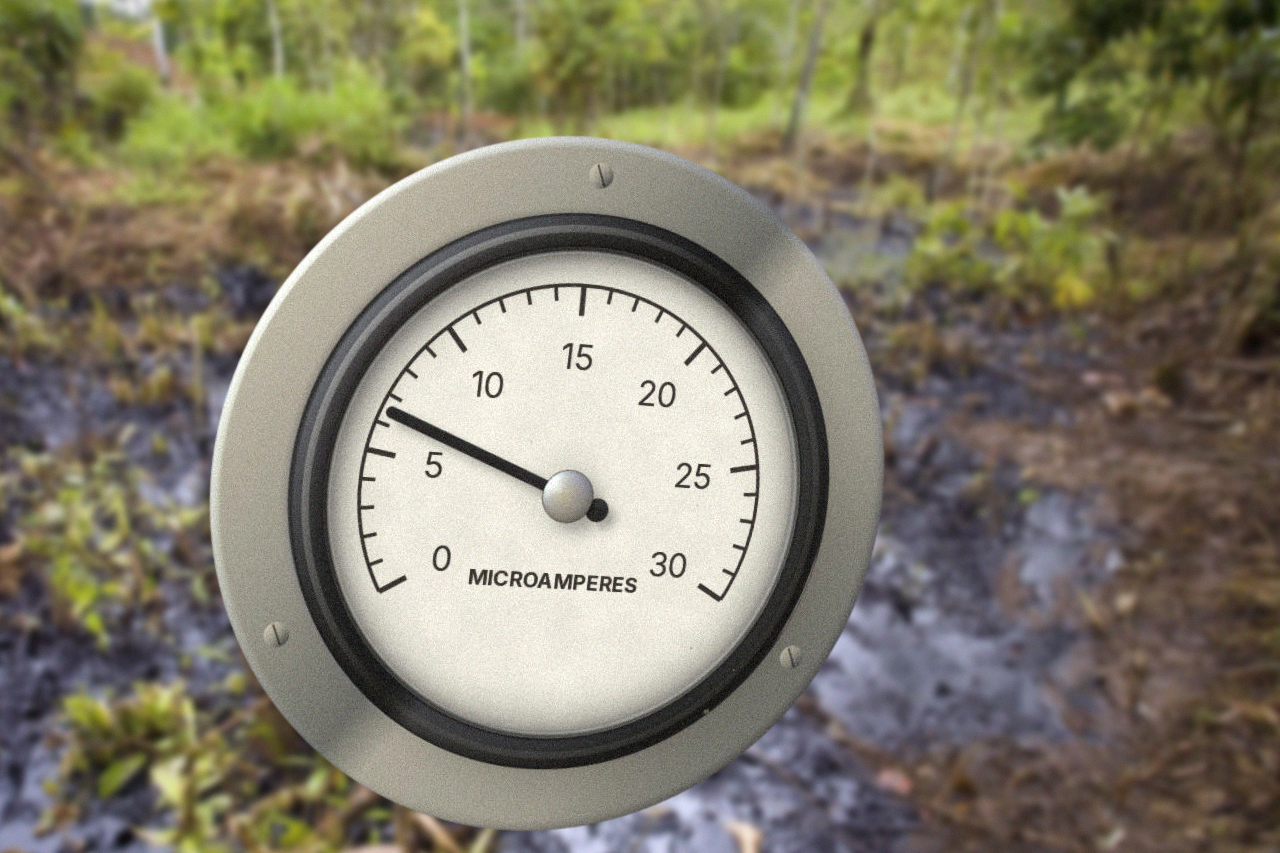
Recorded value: 6.5 µA
